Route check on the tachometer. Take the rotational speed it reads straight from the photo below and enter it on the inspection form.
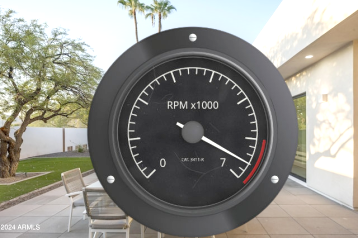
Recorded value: 6600 rpm
